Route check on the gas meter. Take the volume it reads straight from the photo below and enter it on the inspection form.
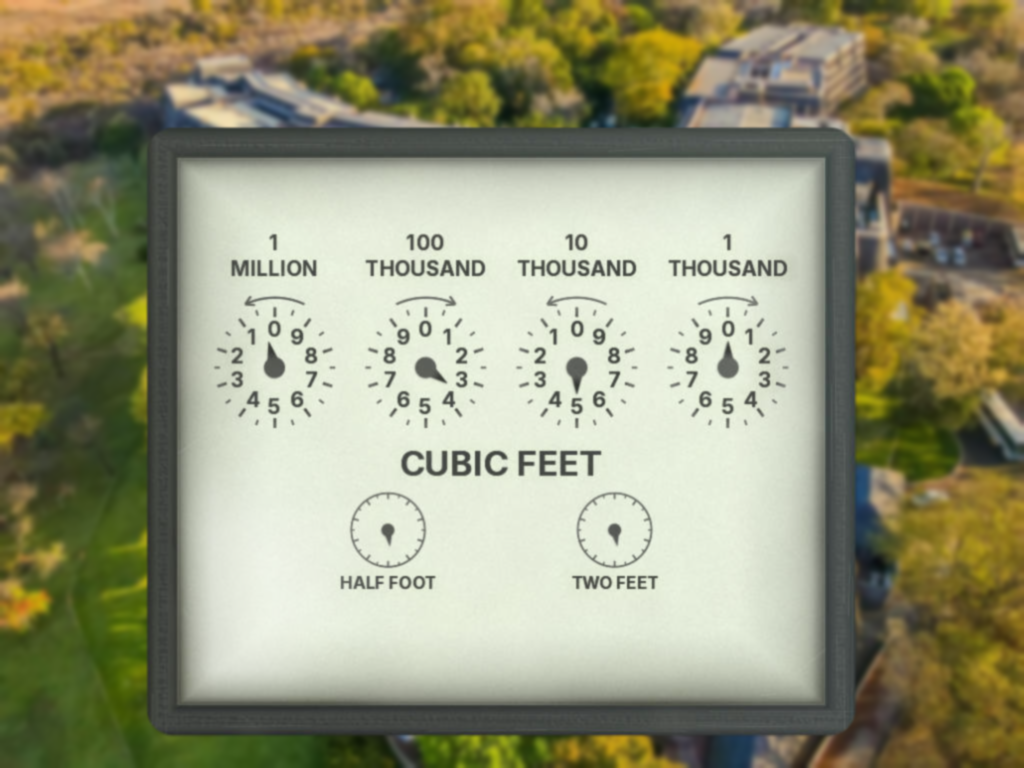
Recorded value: 35000 ft³
